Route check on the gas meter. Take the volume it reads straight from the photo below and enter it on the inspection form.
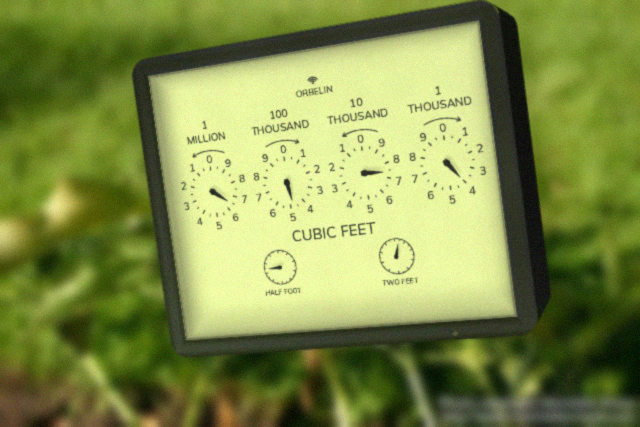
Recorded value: 647400 ft³
